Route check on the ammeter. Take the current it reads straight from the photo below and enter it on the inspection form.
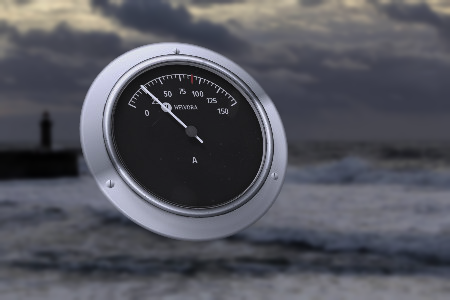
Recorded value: 25 A
